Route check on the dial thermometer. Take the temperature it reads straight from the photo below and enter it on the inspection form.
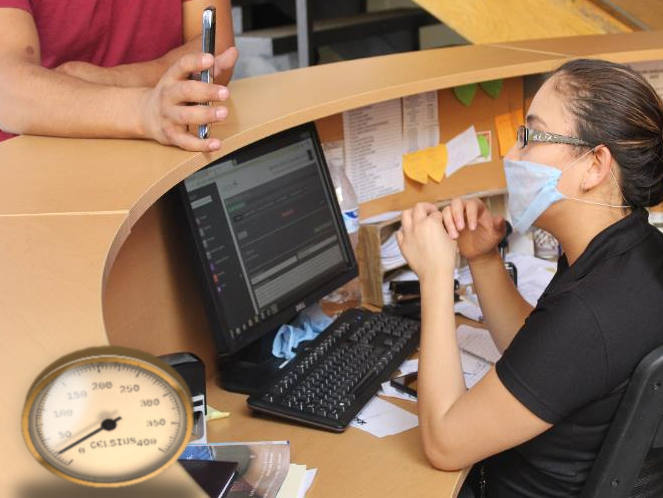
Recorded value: 25 °C
